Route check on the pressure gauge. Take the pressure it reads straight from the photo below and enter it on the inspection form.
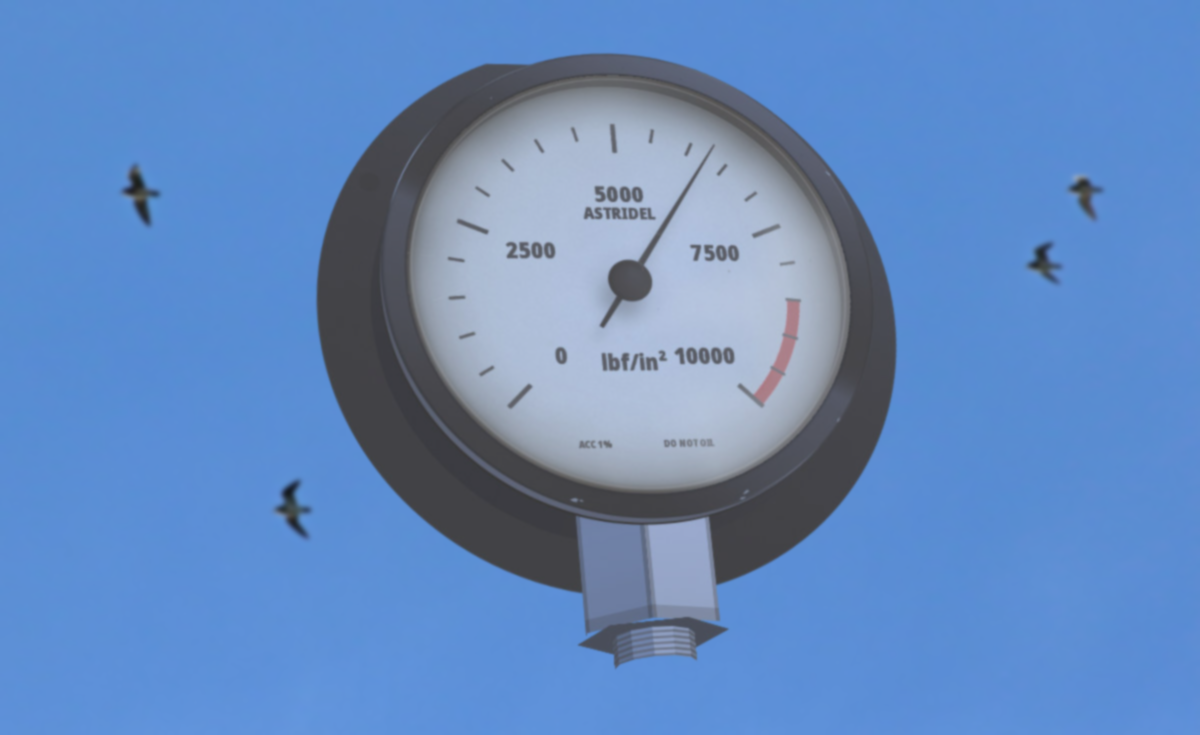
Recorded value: 6250 psi
